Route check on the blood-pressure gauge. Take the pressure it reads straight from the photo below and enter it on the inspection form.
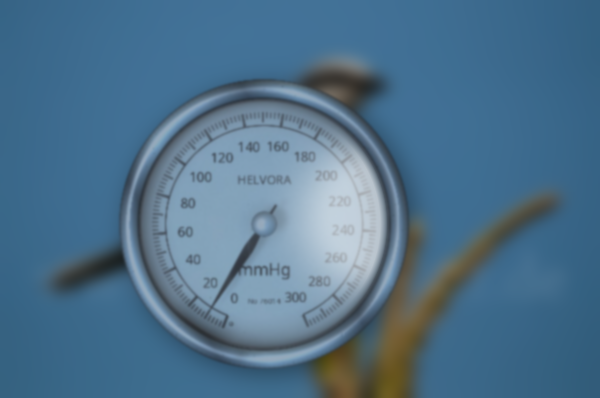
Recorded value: 10 mmHg
